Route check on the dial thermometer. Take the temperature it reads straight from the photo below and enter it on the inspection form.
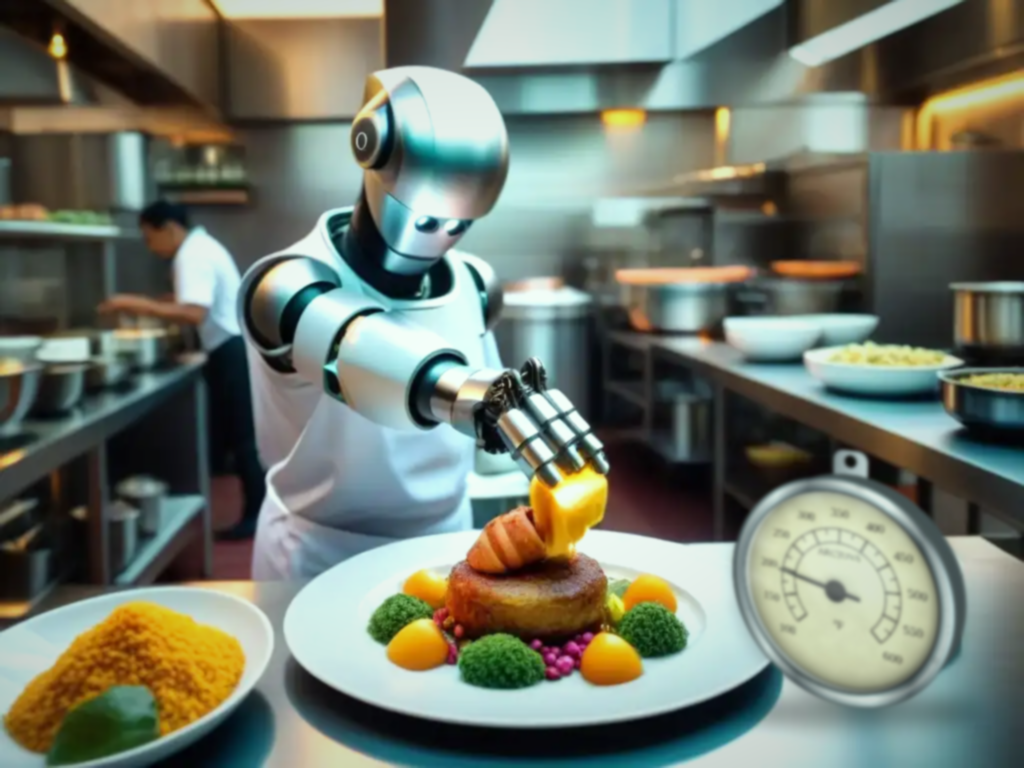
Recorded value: 200 °F
